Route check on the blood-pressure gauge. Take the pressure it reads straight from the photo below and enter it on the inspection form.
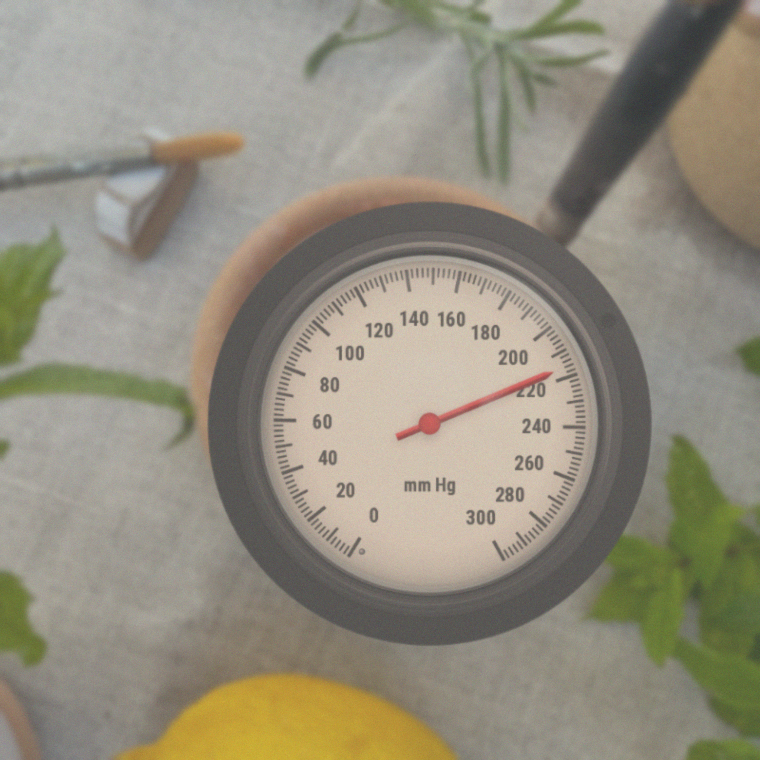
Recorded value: 216 mmHg
